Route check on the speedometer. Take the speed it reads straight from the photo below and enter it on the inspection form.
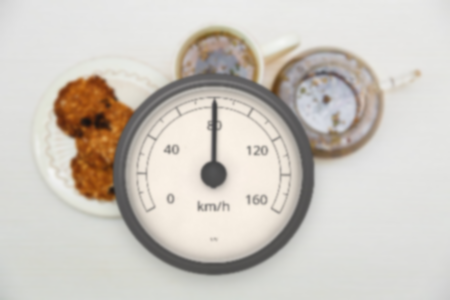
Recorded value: 80 km/h
